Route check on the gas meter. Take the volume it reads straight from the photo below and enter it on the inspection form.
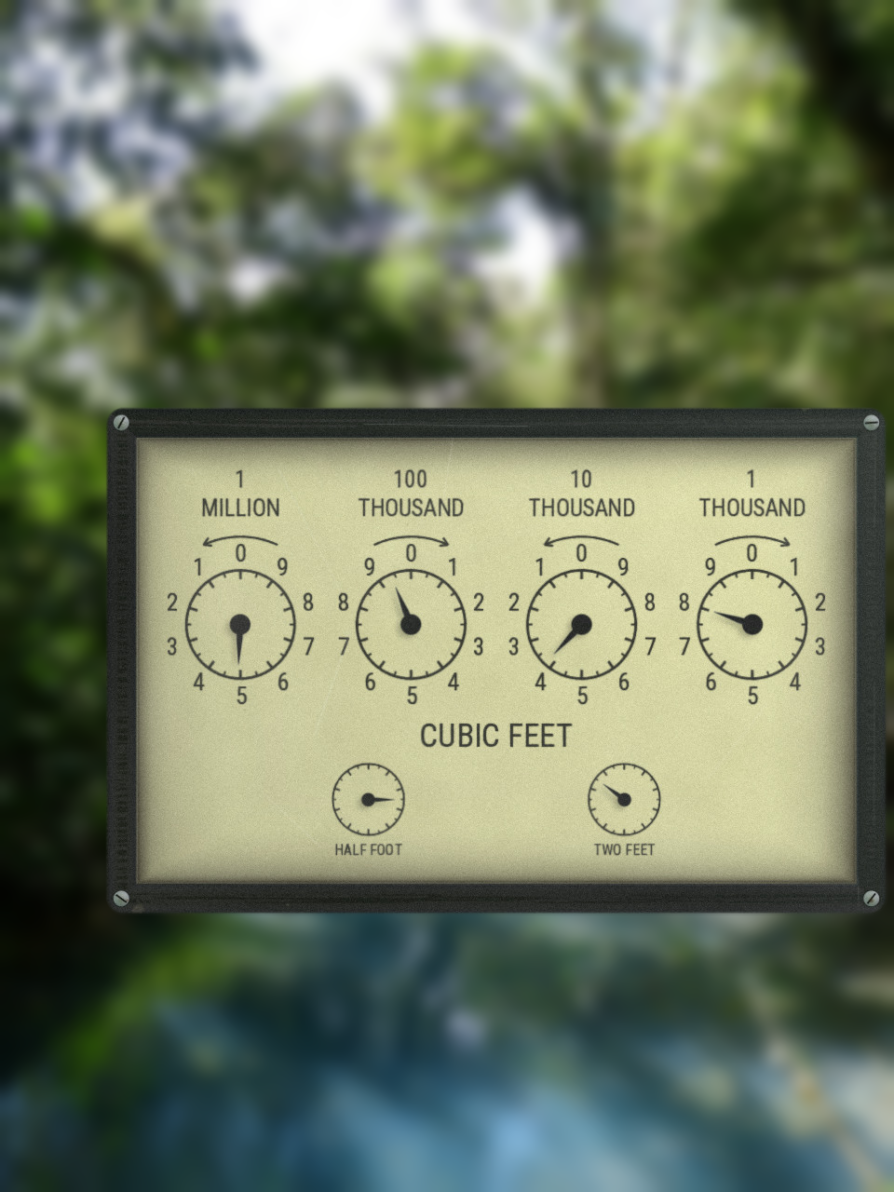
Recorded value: 493800 ft³
